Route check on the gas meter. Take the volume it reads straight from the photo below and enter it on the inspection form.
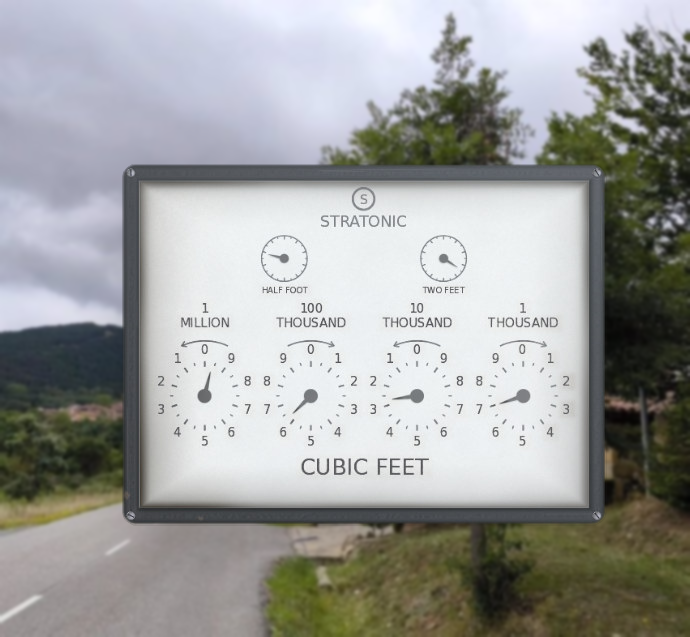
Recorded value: 962700 ft³
